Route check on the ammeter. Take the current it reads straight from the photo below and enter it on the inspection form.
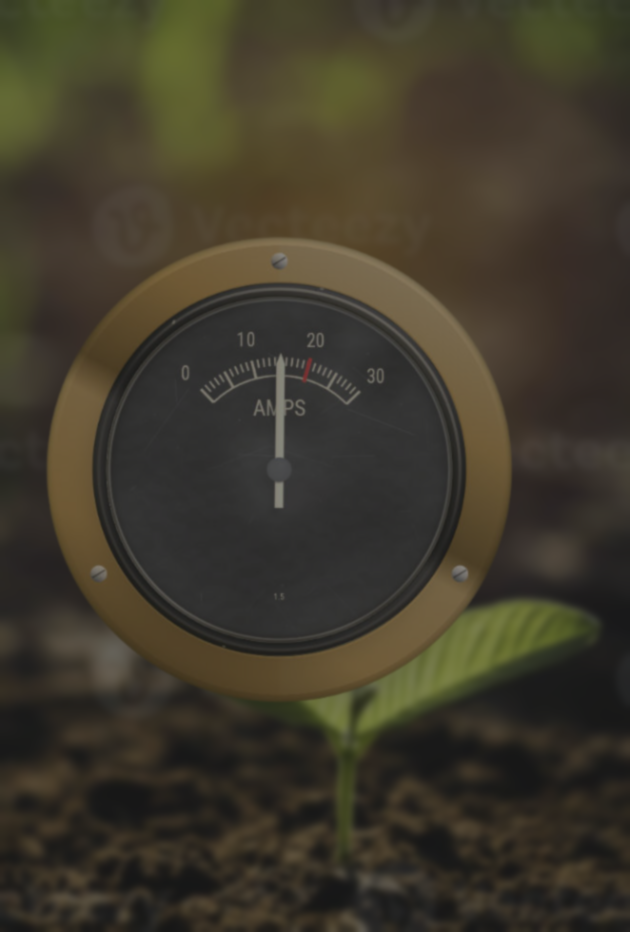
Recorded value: 15 A
